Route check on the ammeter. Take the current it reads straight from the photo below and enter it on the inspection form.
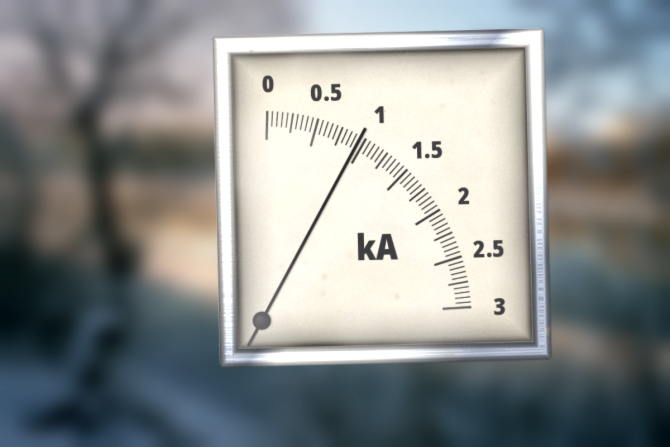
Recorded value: 0.95 kA
